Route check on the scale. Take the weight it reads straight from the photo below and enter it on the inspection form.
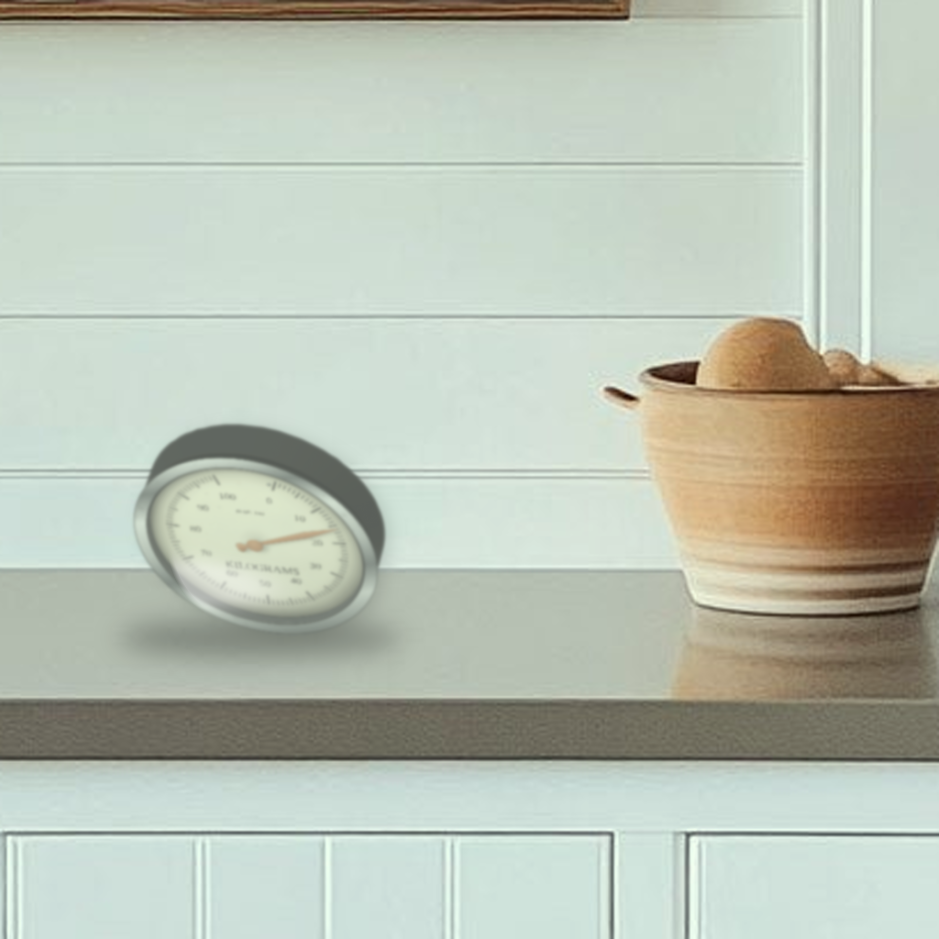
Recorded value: 15 kg
